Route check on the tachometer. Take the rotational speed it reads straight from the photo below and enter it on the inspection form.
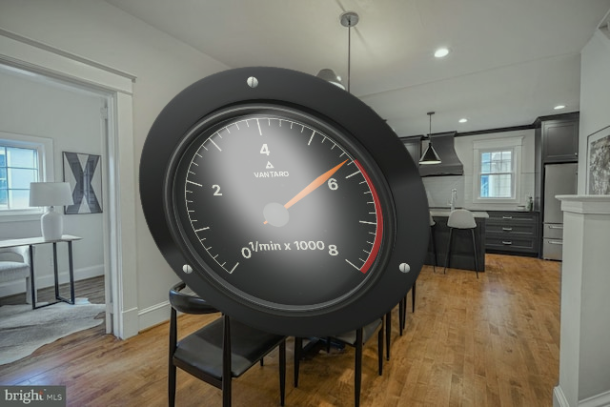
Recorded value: 5700 rpm
